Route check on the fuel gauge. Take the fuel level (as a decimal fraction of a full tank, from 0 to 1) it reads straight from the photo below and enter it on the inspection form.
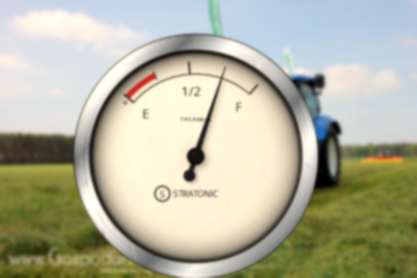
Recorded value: 0.75
